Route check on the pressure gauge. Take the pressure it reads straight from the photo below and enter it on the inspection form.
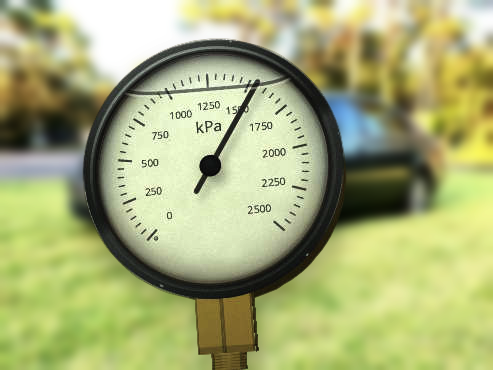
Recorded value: 1550 kPa
